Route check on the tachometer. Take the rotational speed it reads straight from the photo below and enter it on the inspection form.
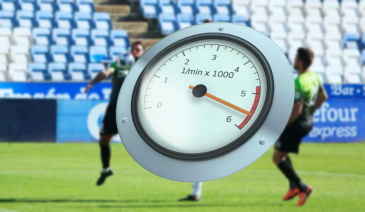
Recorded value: 5600 rpm
